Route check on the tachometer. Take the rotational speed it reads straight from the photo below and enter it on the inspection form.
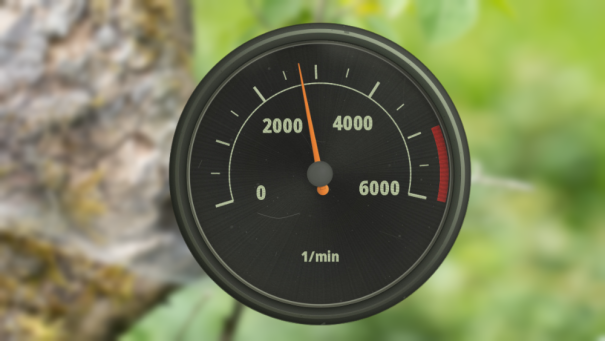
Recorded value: 2750 rpm
